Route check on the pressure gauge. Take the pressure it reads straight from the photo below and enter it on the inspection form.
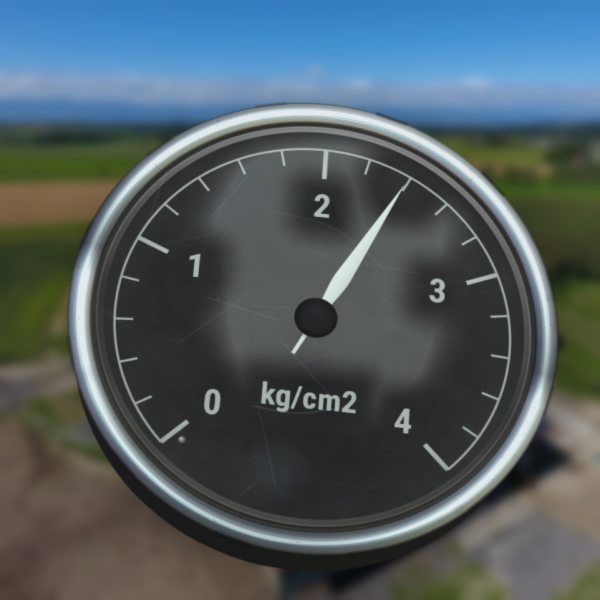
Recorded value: 2.4 kg/cm²
